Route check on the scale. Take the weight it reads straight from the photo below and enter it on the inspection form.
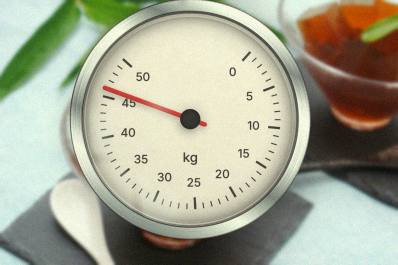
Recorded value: 46 kg
